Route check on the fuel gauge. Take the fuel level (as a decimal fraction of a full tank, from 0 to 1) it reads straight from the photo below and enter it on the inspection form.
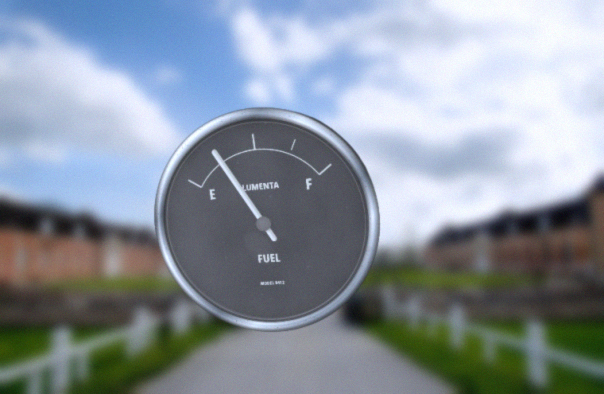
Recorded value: 0.25
